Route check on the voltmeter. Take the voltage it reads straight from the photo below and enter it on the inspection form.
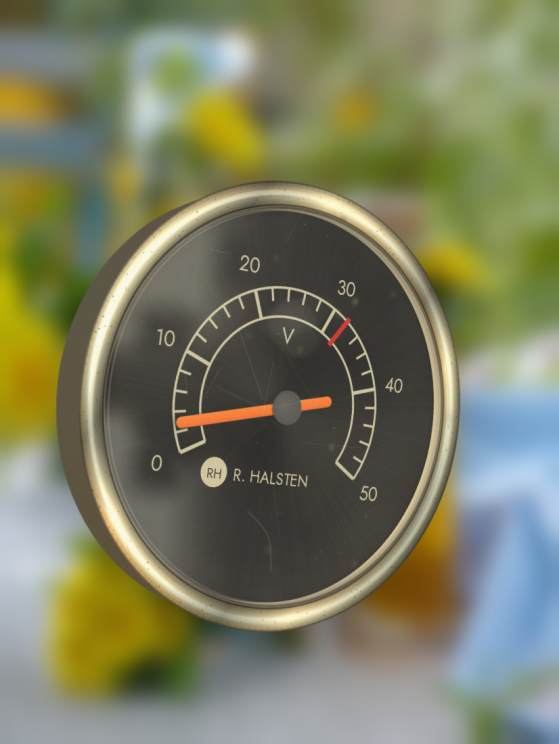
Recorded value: 3 V
